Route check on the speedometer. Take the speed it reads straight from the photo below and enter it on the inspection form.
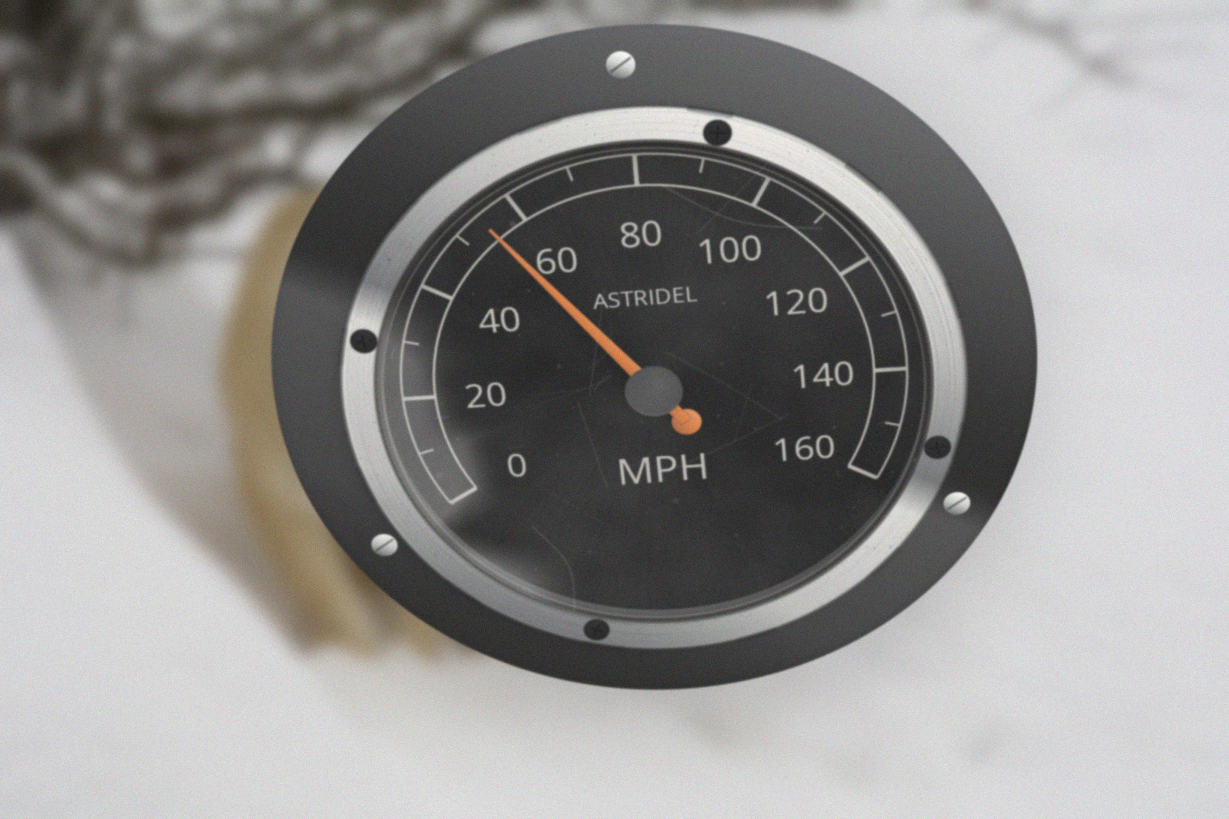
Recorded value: 55 mph
